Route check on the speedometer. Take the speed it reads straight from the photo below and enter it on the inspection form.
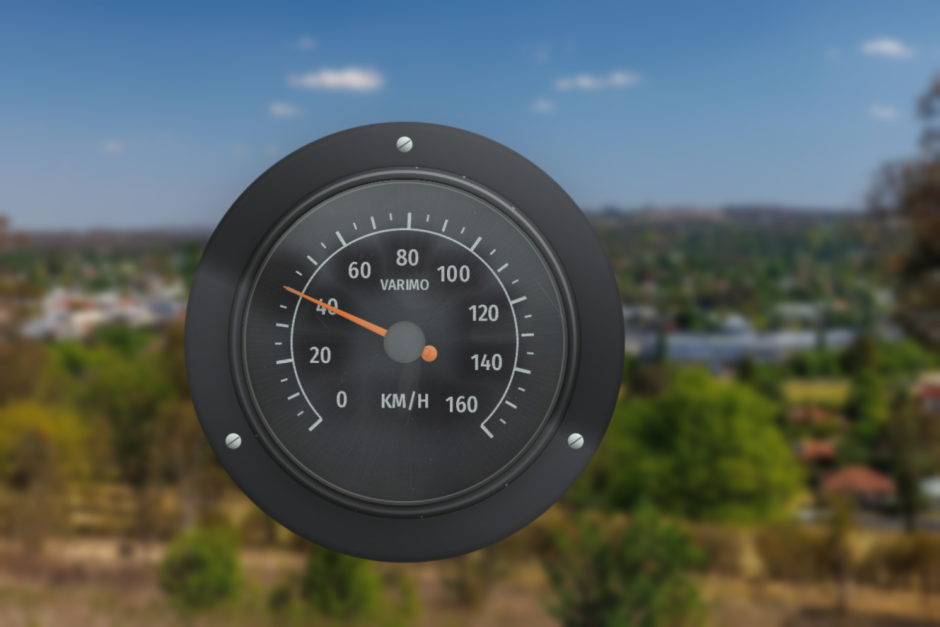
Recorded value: 40 km/h
